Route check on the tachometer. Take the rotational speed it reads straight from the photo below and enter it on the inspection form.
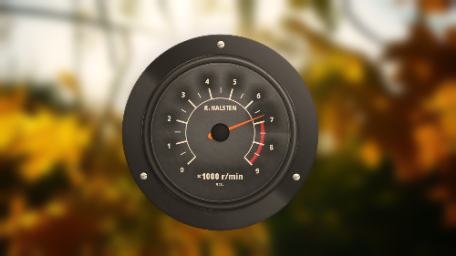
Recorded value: 6750 rpm
